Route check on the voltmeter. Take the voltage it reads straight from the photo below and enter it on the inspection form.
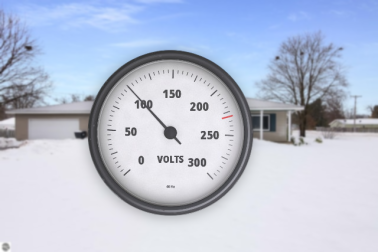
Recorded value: 100 V
